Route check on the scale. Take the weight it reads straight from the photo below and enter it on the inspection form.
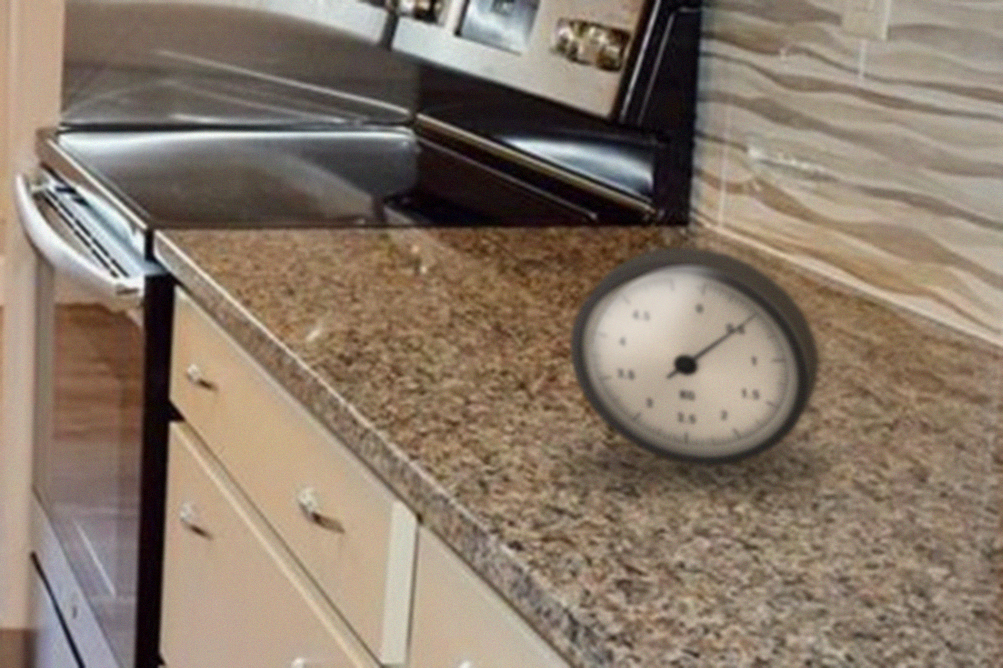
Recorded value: 0.5 kg
